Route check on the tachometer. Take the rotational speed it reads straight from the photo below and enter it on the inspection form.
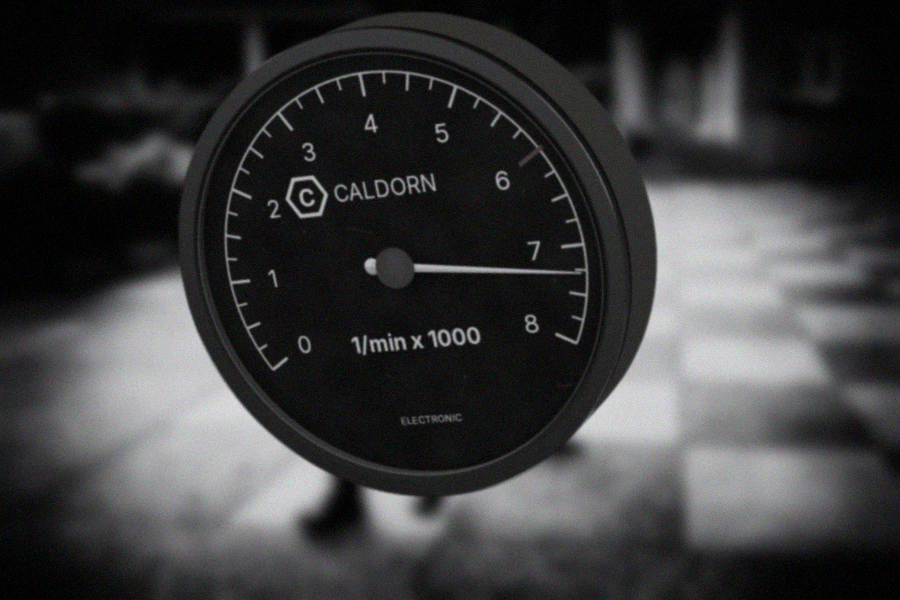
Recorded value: 7250 rpm
